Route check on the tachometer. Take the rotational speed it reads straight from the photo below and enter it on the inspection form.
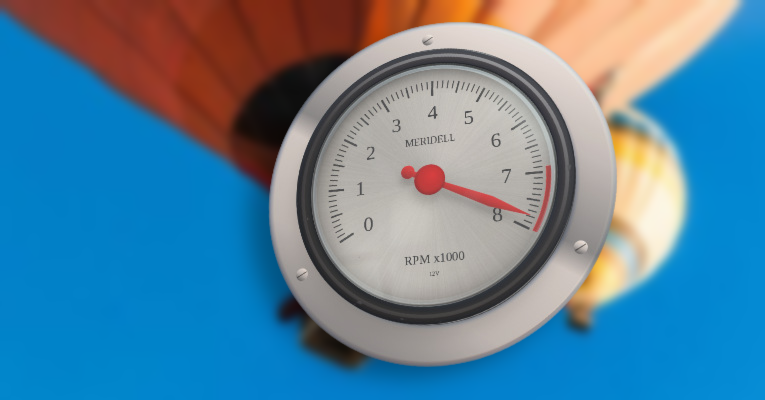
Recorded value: 7800 rpm
